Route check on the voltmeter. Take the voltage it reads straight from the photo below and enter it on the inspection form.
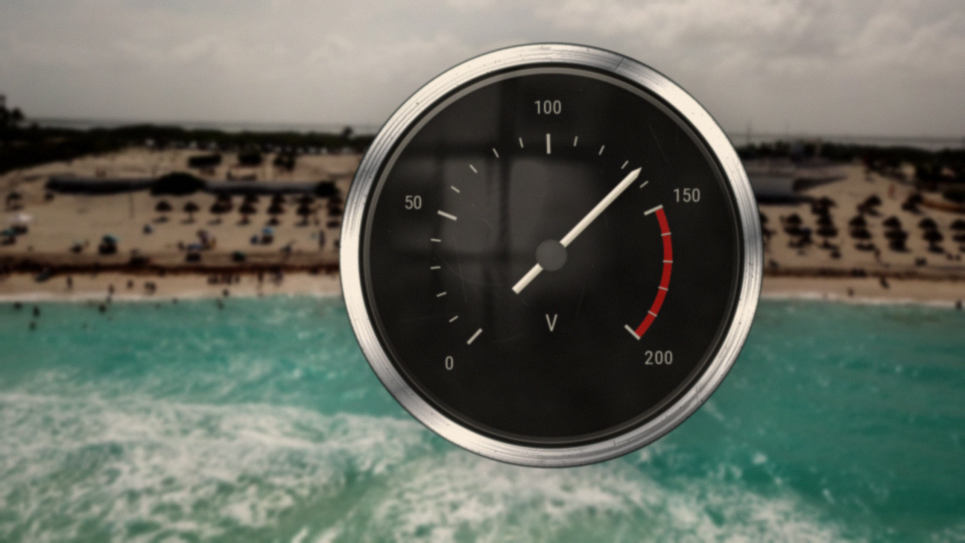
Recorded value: 135 V
